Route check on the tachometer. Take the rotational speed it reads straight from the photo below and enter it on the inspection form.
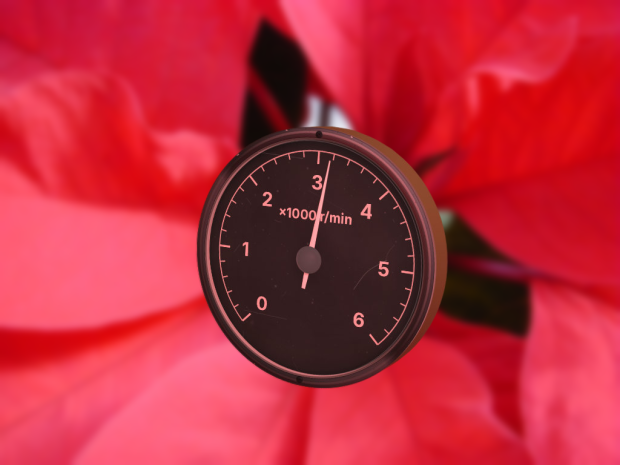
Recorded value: 3200 rpm
